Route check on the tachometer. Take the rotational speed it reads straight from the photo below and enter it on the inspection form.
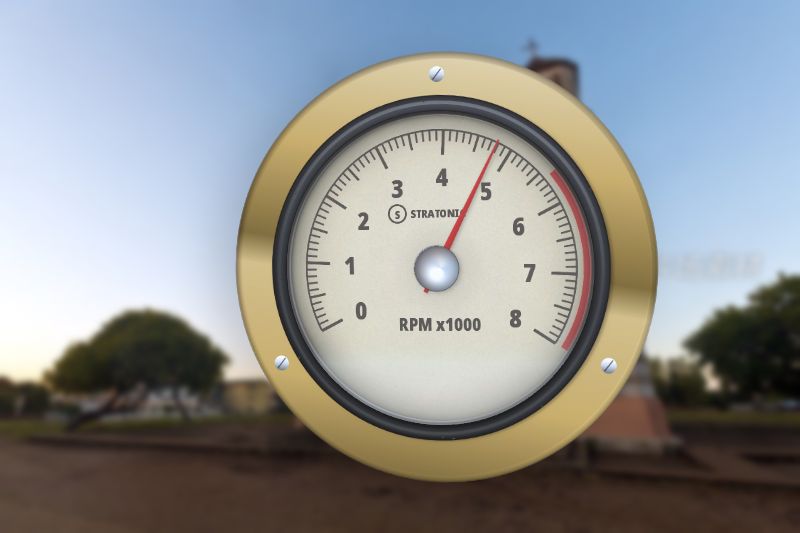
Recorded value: 4800 rpm
